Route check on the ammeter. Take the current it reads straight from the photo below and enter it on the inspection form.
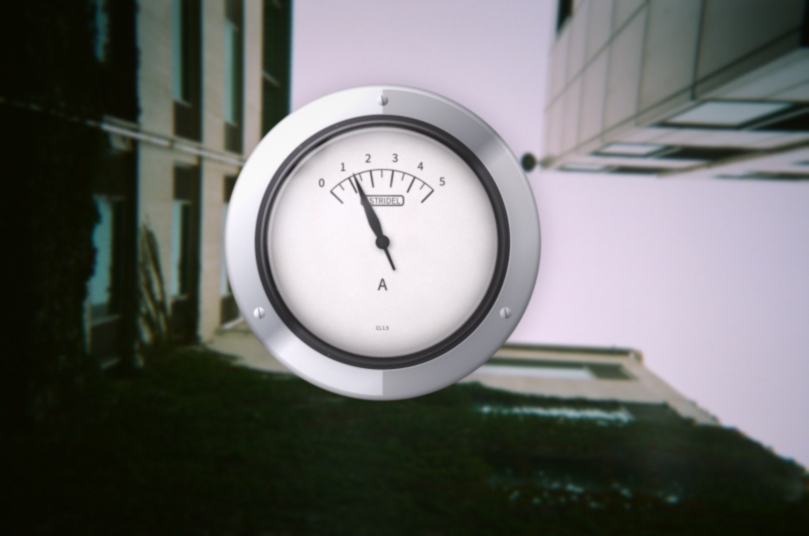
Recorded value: 1.25 A
